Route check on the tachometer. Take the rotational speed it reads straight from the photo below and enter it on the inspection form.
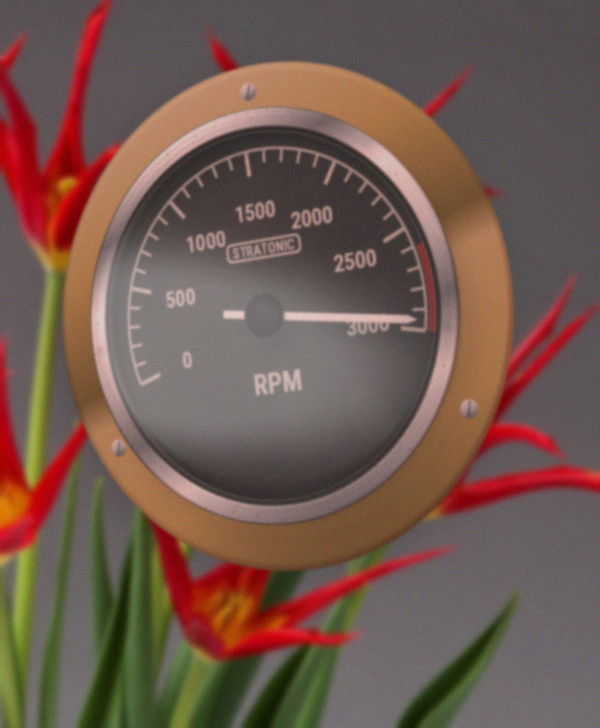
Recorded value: 2950 rpm
